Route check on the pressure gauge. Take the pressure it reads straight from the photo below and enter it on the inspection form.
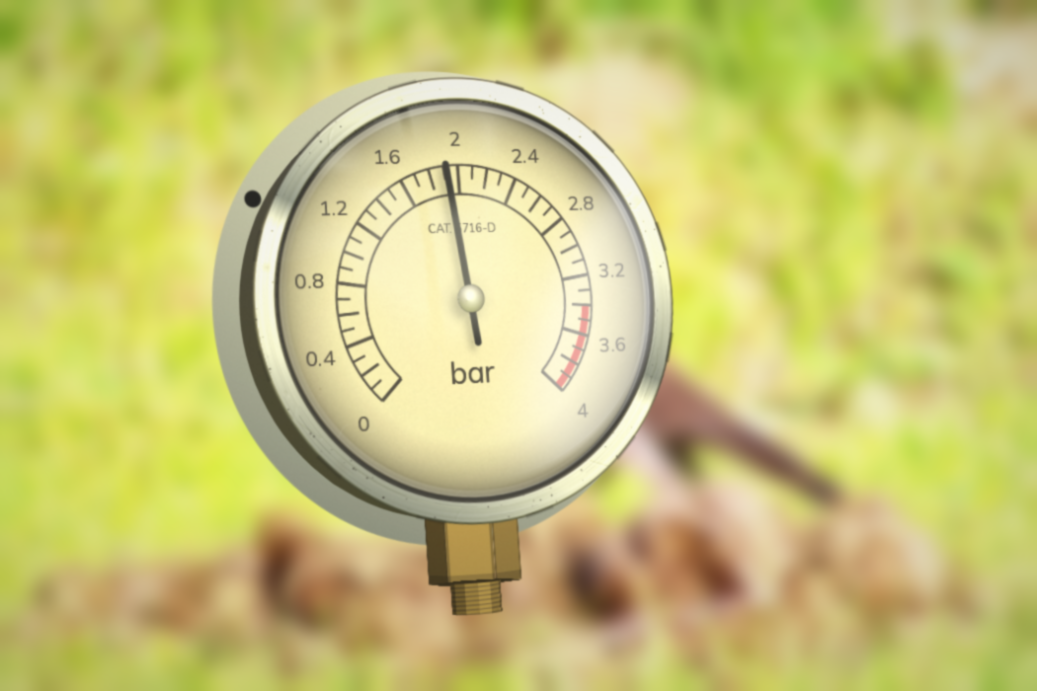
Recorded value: 1.9 bar
